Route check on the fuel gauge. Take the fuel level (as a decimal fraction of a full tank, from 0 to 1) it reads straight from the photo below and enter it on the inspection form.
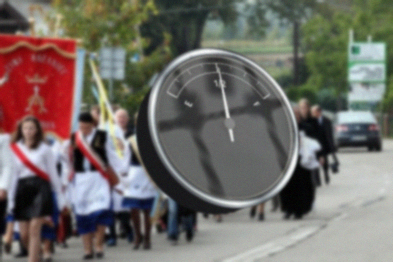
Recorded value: 0.5
